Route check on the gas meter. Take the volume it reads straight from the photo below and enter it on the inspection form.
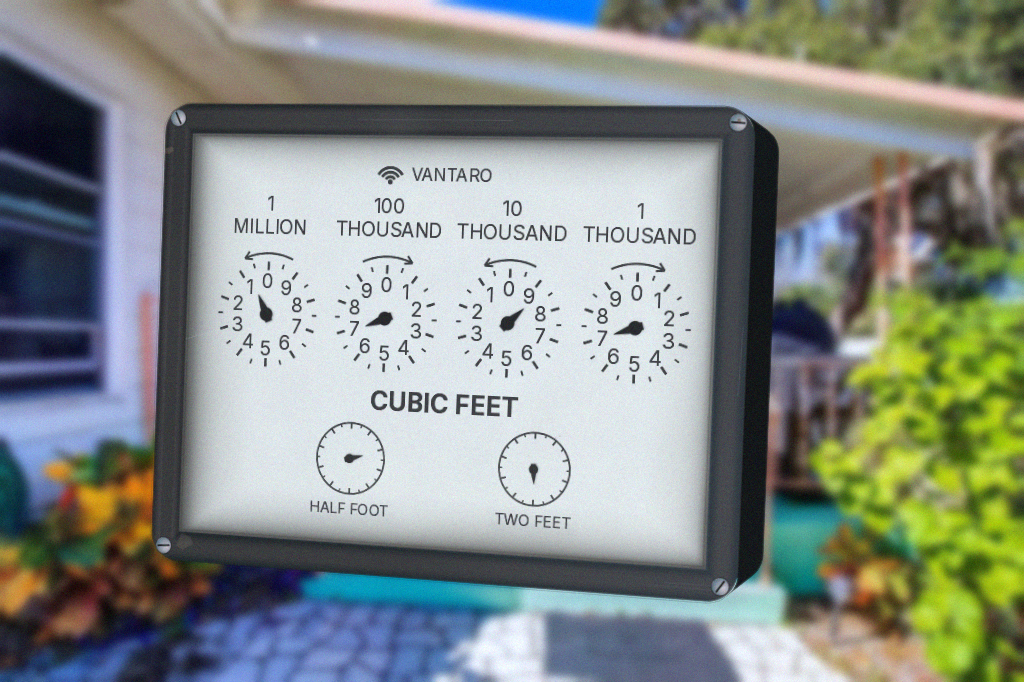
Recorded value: 68700 ft³
